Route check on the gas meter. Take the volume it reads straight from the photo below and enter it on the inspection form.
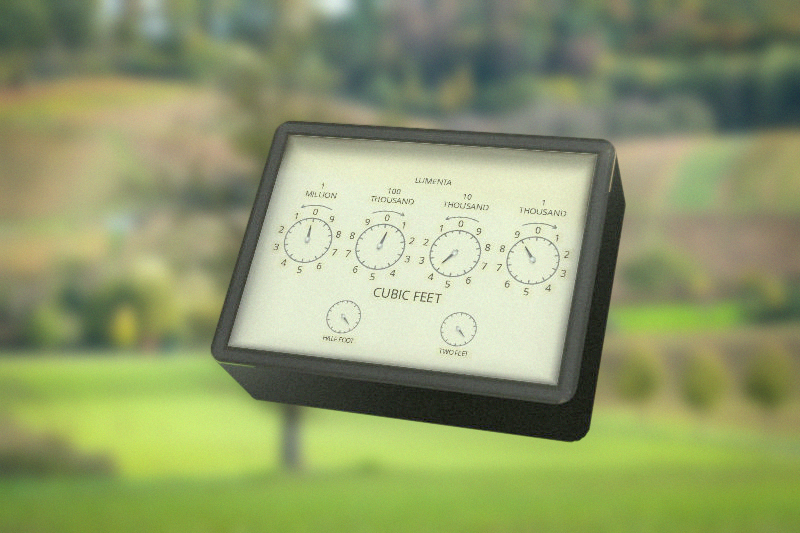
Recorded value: 3900 ft³
